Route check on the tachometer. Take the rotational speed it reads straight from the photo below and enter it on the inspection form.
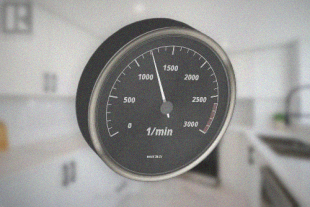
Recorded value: 1200 rpm
